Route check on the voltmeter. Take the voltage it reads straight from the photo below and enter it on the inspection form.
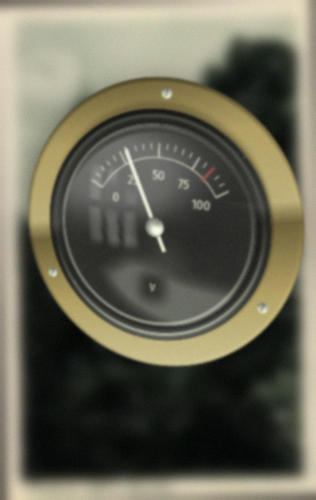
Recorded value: 30 V
